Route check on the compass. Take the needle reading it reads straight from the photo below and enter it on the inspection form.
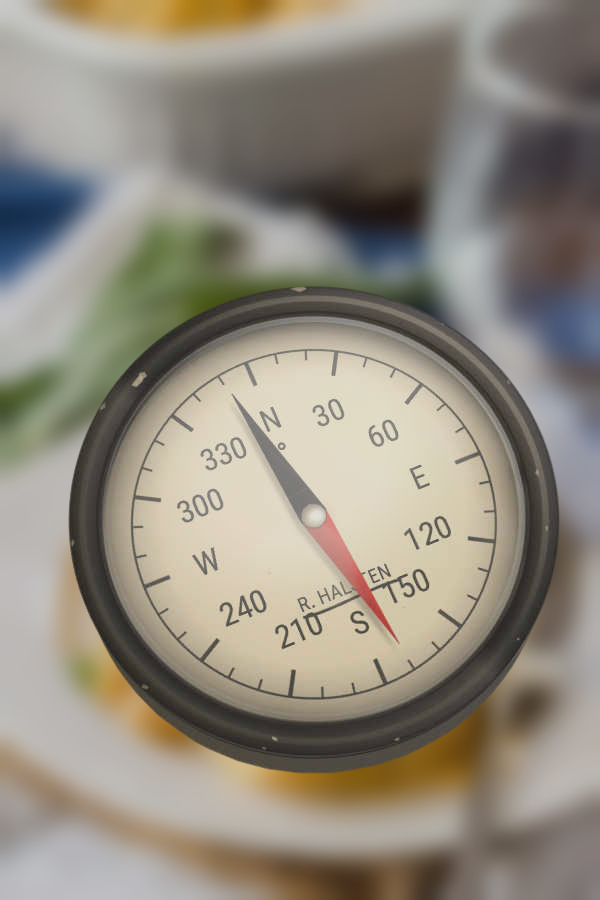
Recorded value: 170 °
